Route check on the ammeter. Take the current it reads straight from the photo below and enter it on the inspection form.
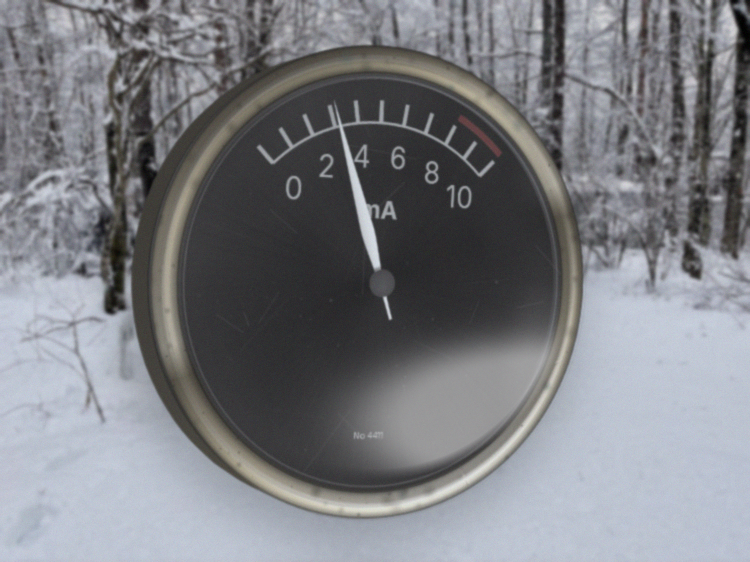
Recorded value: 3 mA
